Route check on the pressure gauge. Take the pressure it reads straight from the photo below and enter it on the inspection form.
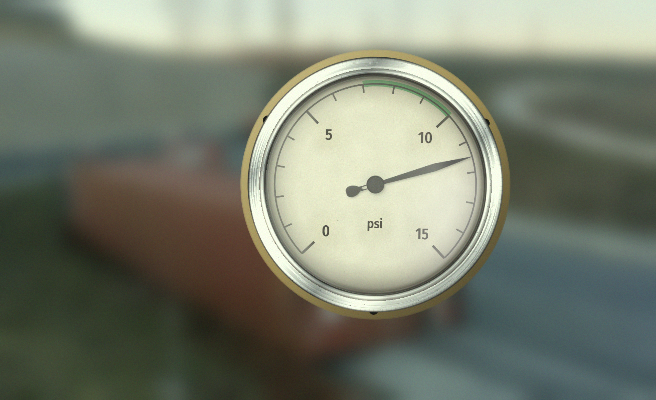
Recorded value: 11.5 psi
